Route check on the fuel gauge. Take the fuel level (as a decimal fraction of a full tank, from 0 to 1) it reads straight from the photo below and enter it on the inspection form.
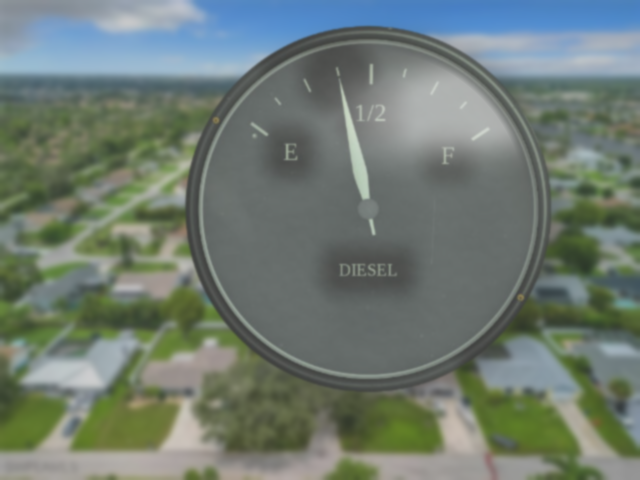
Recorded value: 0.375
